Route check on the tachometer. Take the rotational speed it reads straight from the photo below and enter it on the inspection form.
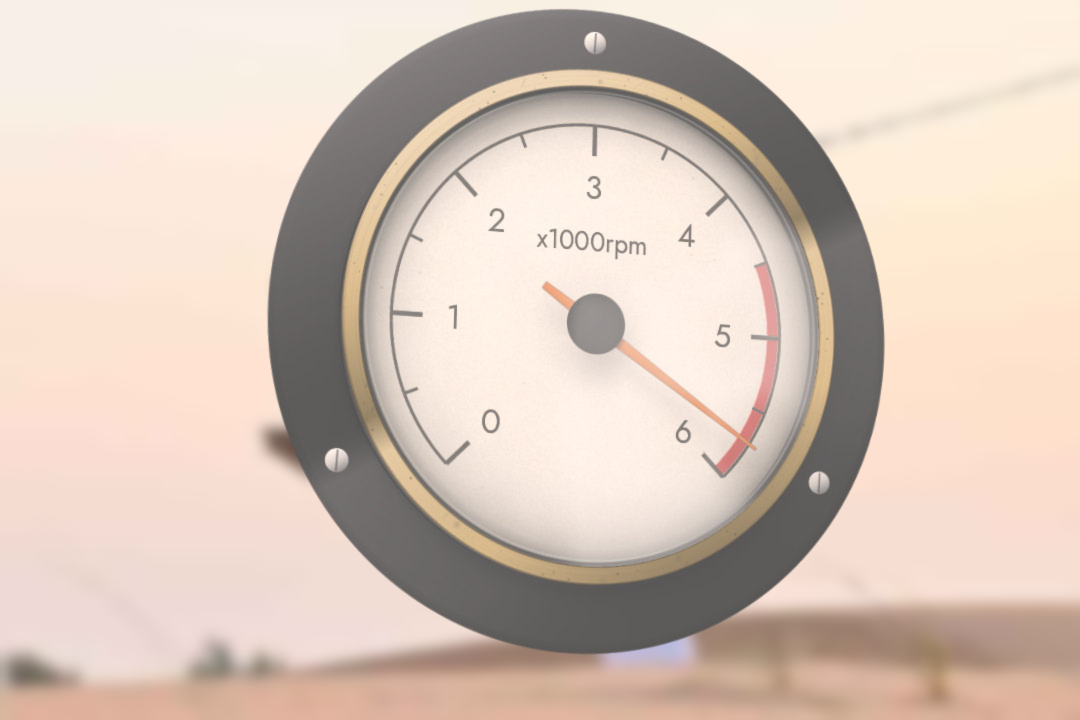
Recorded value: 5750 rpm
